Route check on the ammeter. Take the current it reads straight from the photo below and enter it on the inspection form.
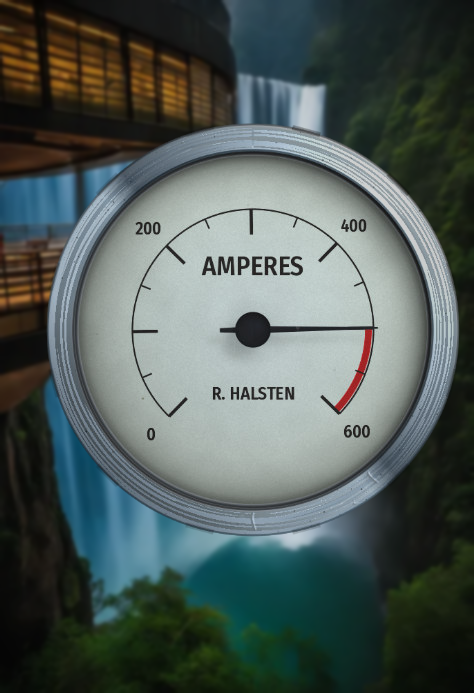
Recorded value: 500 A
